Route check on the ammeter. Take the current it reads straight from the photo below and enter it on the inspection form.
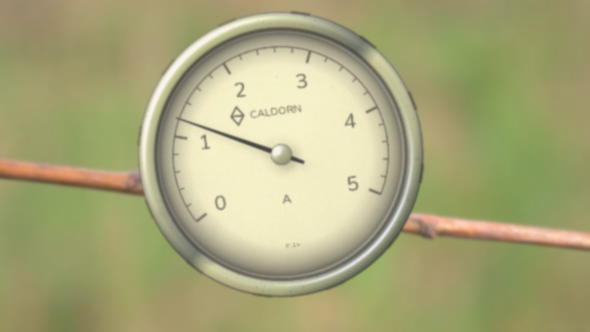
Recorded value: 1.2 A
